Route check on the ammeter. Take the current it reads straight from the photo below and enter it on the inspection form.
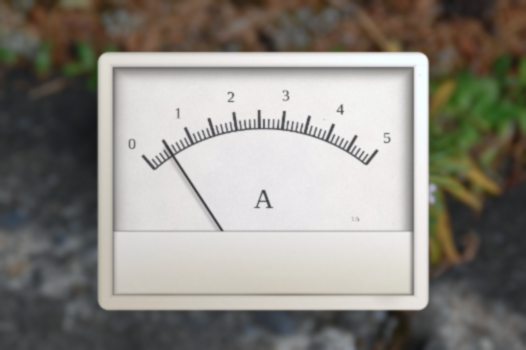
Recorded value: 0.5 A
